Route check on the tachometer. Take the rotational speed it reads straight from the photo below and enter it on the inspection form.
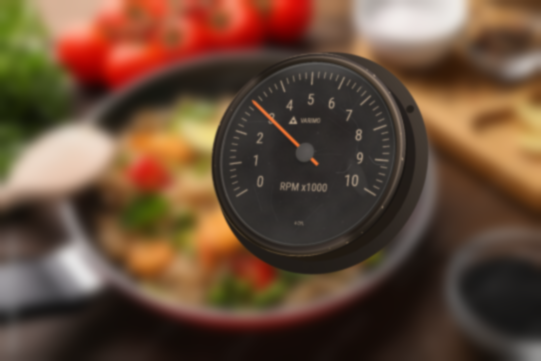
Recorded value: 3000 rpm
